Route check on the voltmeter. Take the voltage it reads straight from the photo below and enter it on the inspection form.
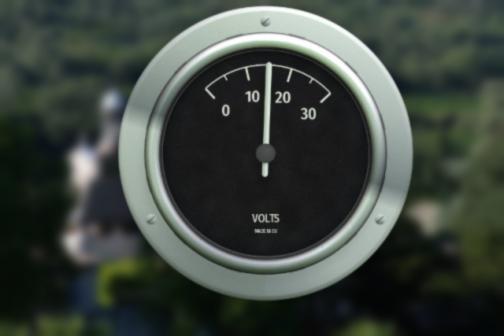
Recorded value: 15 V
